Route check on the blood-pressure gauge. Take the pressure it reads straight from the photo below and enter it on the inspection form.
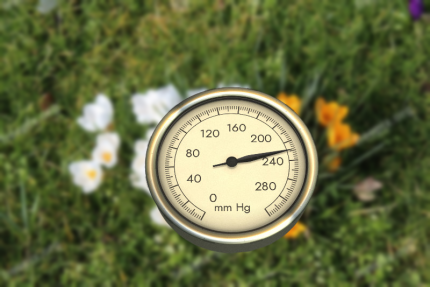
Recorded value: 230 mmHg
